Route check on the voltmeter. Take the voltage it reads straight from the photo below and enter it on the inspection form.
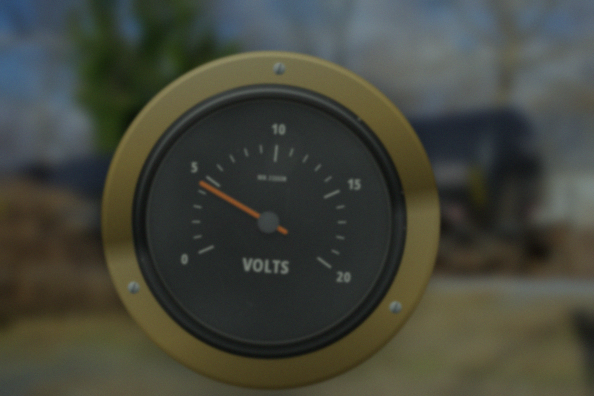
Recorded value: 4.5 V
